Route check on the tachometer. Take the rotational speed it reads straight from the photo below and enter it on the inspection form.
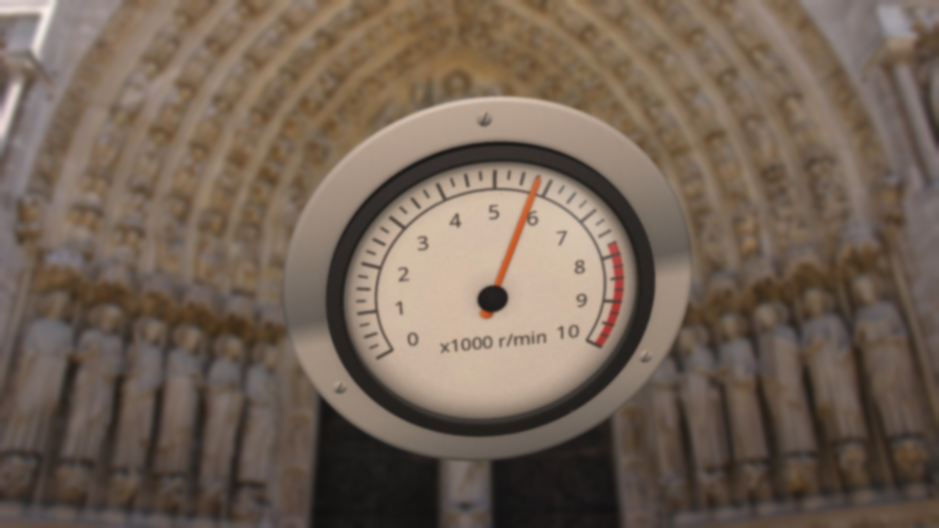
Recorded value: 5750 rpm
